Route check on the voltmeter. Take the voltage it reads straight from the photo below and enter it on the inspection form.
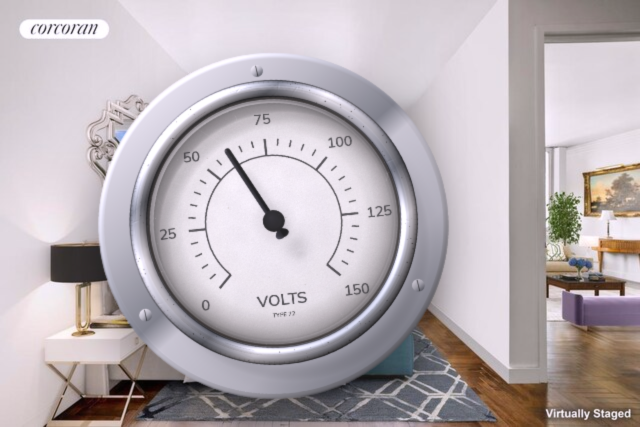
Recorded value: 60 V
